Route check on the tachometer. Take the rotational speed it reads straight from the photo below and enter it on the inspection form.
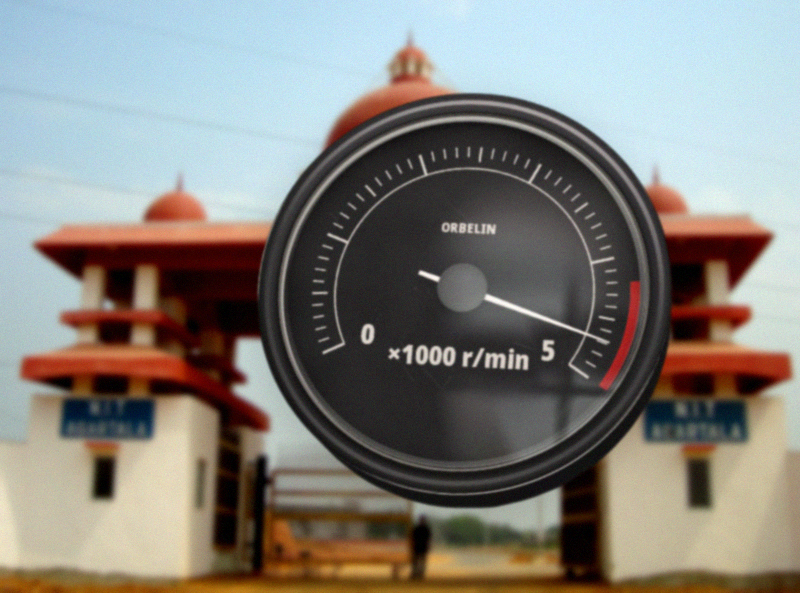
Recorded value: 4700 rpm
